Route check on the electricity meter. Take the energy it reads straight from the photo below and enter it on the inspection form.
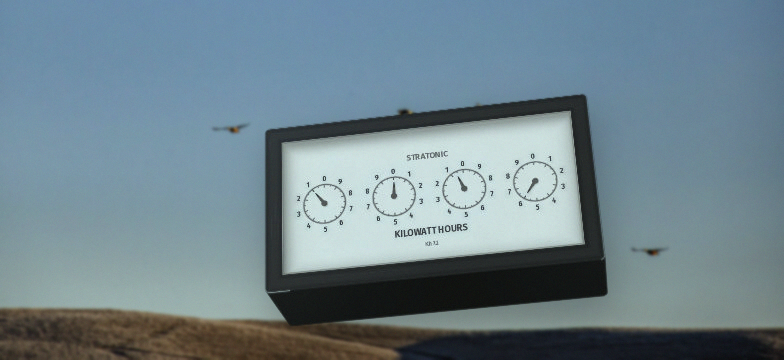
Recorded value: 1006 kWh
